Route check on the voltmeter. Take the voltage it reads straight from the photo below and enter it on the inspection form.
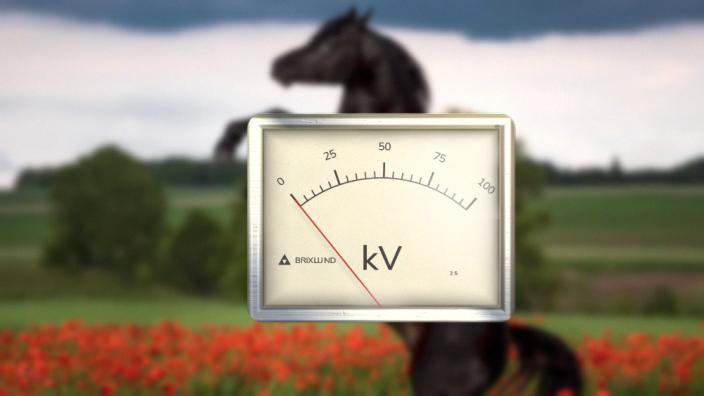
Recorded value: 0 kV
